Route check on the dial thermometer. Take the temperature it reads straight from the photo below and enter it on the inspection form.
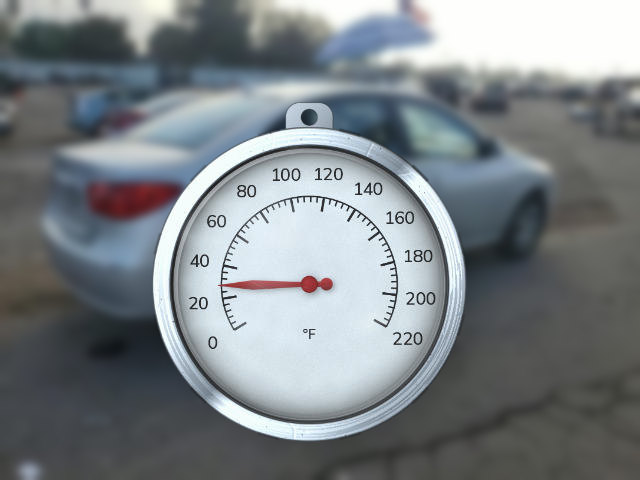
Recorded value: 28 °F
